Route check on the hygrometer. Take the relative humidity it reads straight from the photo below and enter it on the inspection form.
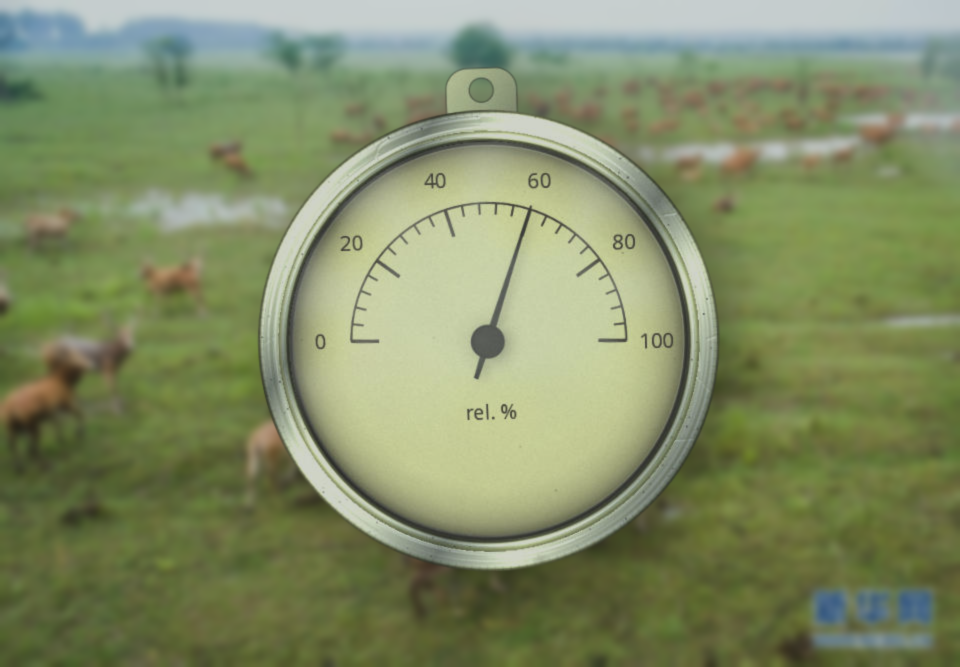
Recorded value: 60 %
